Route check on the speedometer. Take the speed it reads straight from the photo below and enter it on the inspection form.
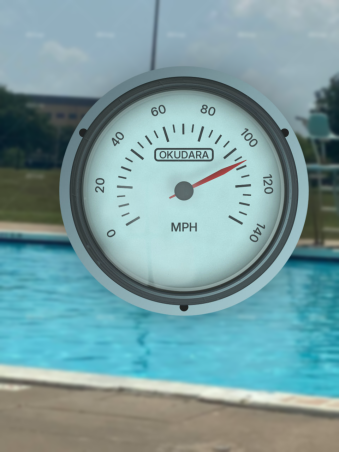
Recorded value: 107.5 mph
